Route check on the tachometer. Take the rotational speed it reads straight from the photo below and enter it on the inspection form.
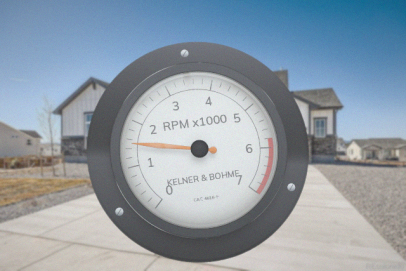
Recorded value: 1500 rpm
